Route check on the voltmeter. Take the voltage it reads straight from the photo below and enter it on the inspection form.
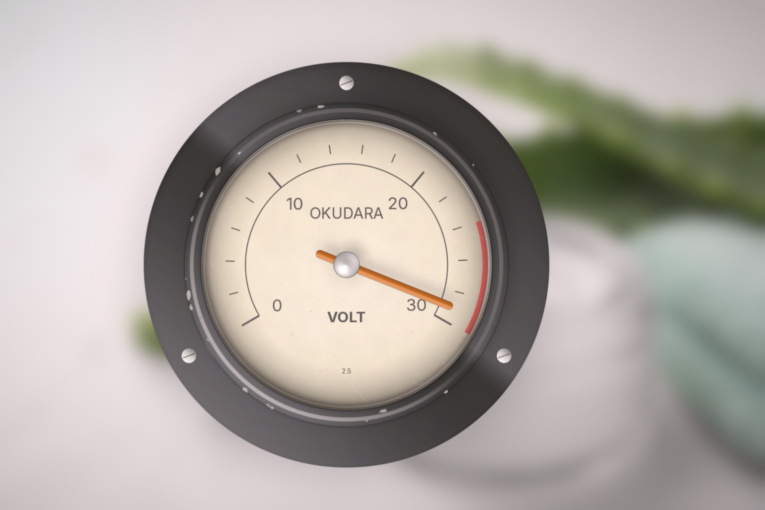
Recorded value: 29 V
